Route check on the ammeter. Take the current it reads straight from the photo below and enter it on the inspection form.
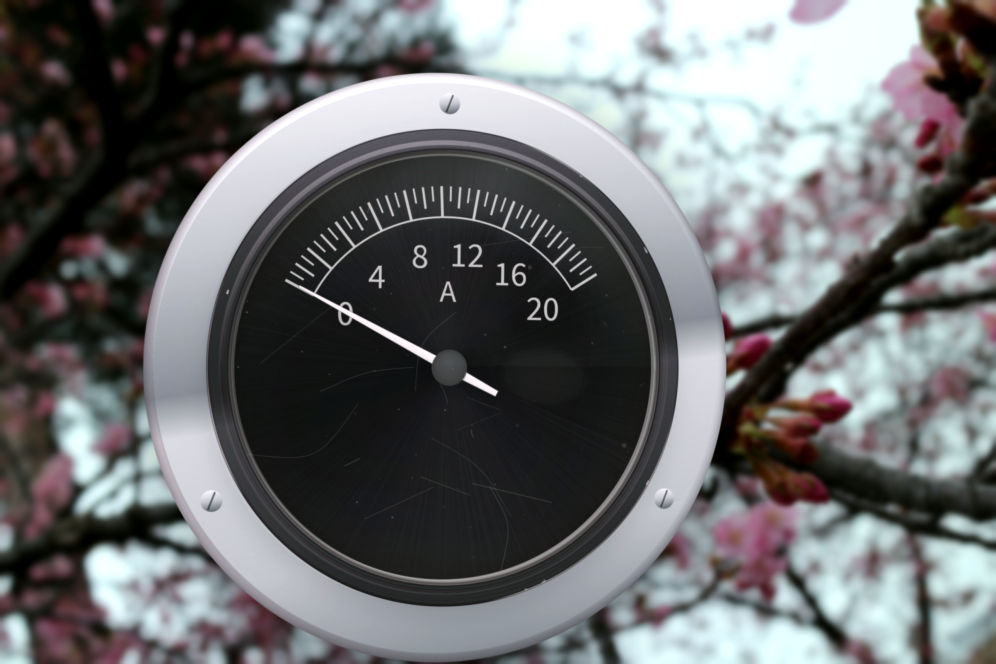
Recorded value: 0 A
